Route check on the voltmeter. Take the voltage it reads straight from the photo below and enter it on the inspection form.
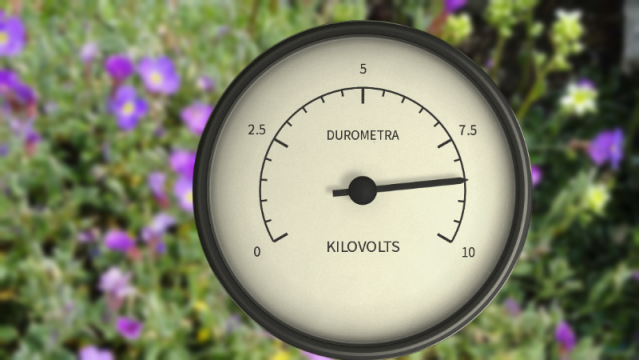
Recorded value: 8.5 kV
